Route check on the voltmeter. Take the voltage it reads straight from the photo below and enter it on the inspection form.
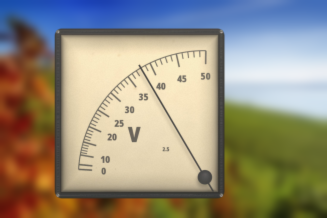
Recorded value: 38 V
